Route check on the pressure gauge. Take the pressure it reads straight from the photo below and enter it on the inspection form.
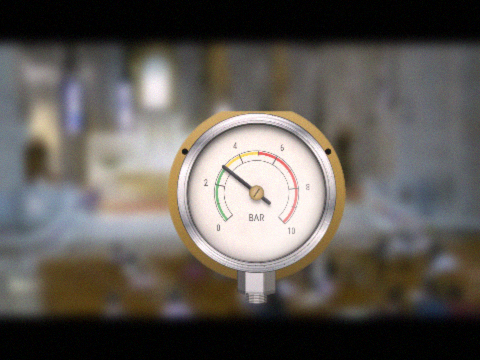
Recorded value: 3 bar
